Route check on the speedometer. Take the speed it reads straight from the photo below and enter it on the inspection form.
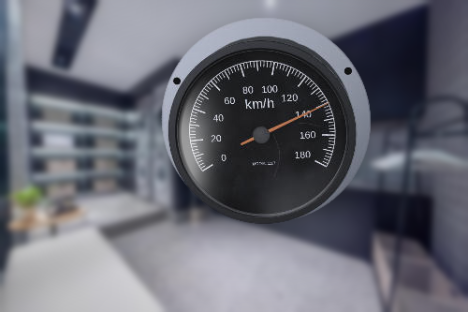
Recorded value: 140 km/h
